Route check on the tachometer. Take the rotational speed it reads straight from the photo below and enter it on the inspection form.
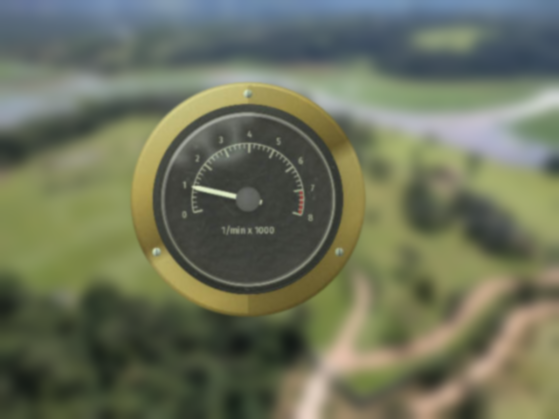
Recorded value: 1000 rpm
